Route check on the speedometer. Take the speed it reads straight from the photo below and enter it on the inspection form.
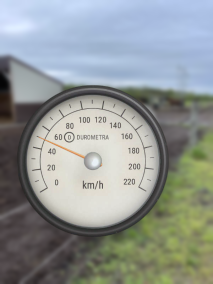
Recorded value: 50 km/h
